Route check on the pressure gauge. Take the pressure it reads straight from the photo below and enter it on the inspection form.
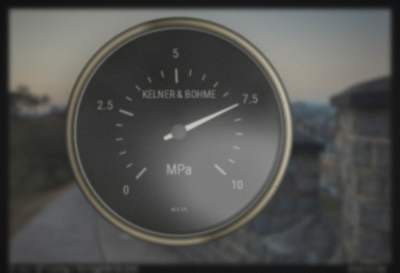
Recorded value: 7.5 MPa
